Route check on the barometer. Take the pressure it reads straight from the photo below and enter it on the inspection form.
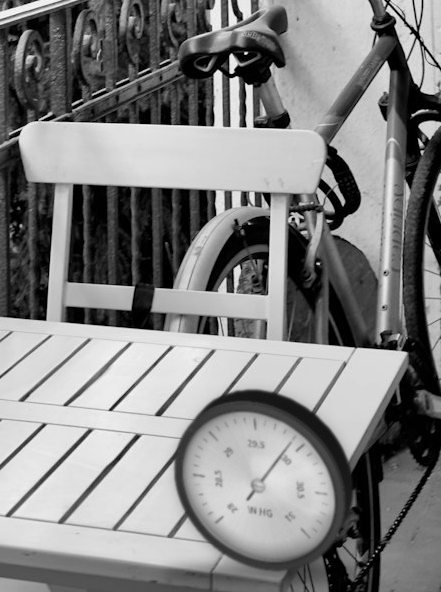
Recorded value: 29.9 inHg
